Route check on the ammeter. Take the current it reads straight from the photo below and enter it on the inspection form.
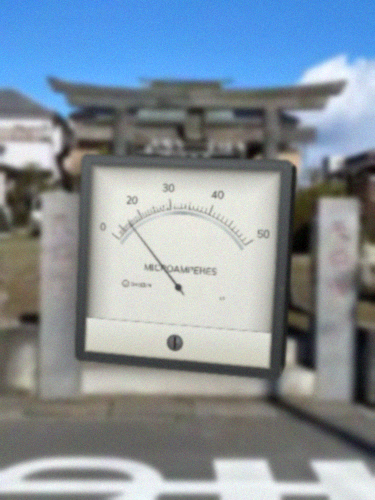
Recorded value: 15 µA
